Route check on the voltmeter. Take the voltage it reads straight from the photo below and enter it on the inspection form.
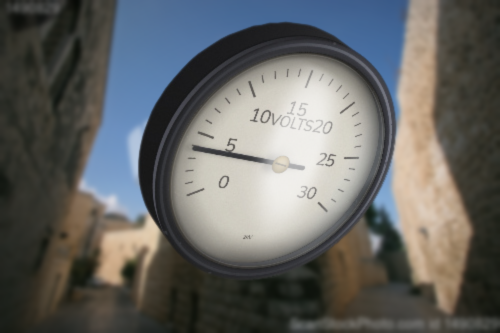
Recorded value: 4 V
